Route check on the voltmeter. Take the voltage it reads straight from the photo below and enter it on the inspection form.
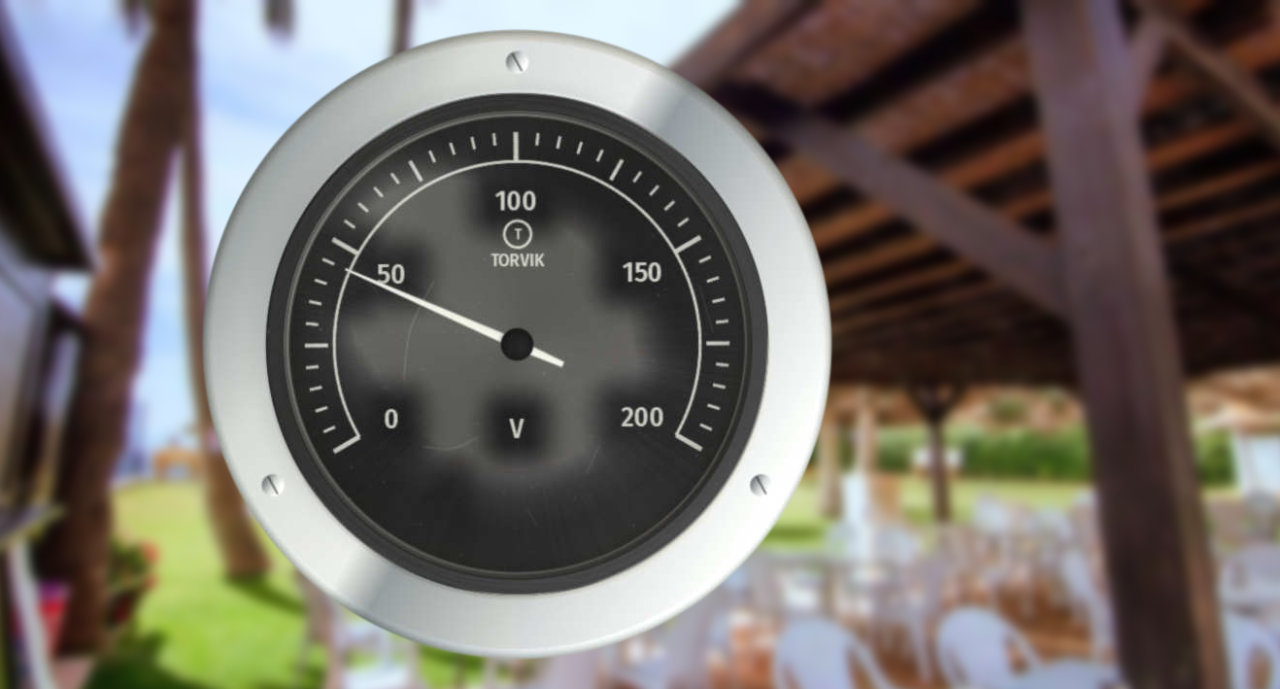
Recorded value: 45 V
